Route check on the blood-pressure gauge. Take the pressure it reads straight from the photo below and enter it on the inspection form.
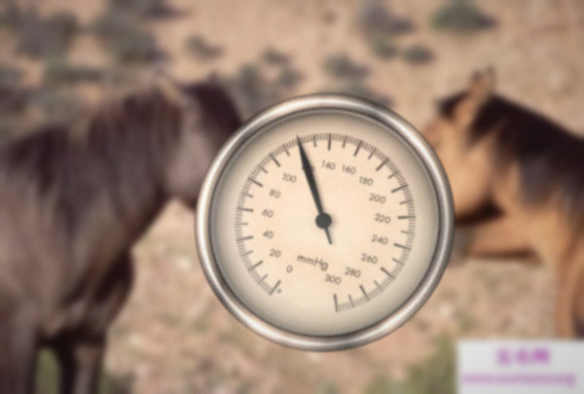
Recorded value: 120 mmHg
